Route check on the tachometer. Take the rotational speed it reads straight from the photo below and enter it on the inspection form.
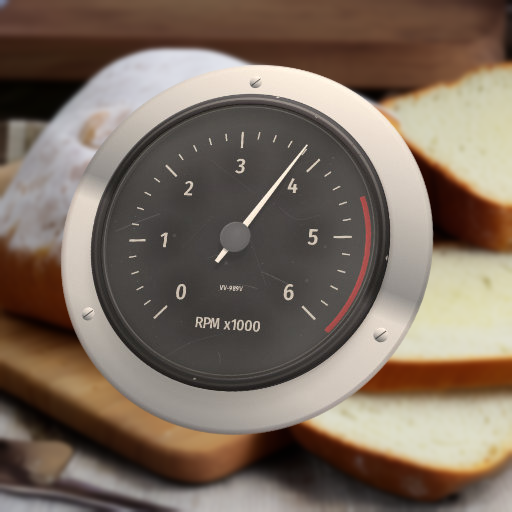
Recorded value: 3800 rpm
